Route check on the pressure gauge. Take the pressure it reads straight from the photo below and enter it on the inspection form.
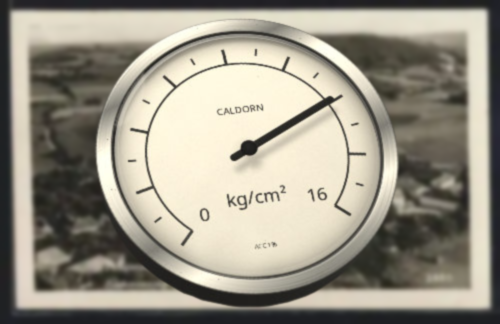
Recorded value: 12 kg/cm²
